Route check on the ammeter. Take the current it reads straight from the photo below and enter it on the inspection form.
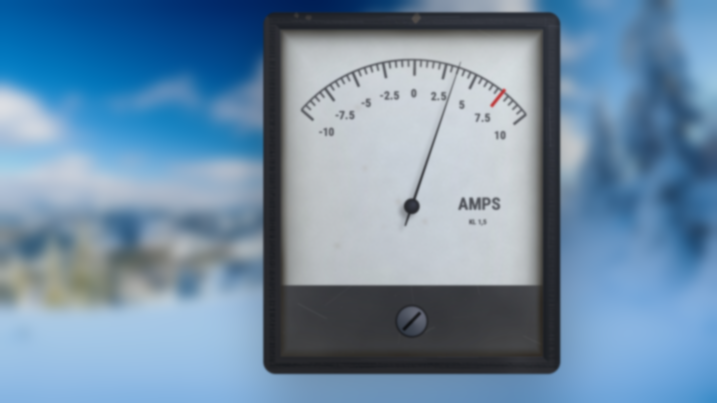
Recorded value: 3.5 A
